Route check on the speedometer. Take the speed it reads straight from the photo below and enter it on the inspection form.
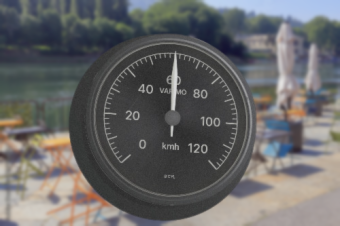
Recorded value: 60 km/h
